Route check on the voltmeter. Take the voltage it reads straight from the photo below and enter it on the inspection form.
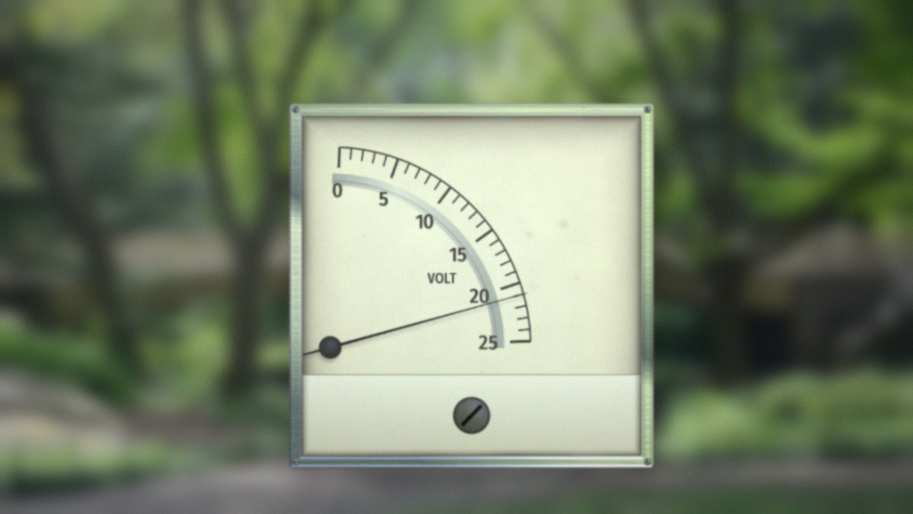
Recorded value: 21 V
